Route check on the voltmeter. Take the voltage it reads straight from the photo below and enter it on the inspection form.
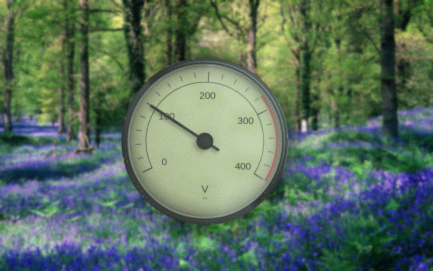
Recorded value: 100 V
